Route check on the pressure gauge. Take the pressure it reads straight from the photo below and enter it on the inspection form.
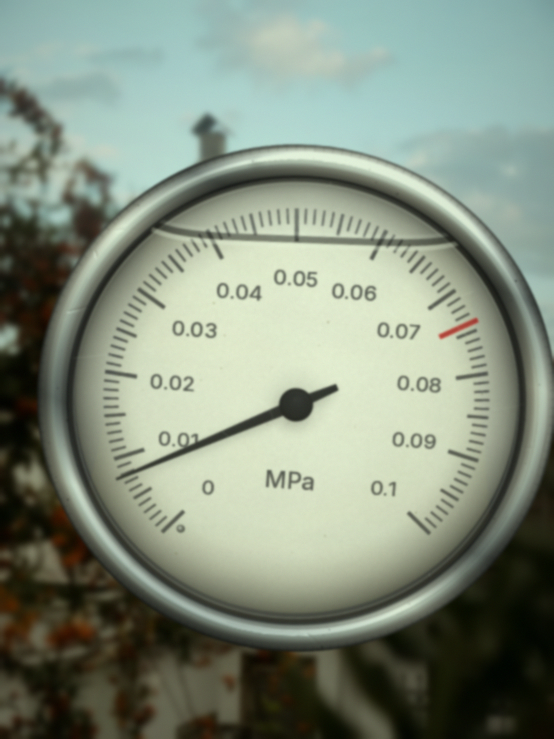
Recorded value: 0.008 MPa
